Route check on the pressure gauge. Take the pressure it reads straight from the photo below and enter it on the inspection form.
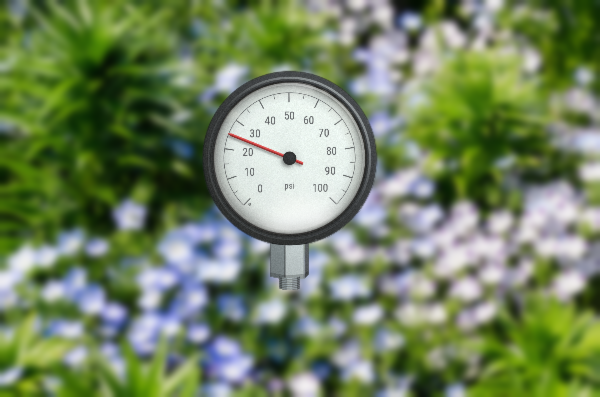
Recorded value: 25 psi
